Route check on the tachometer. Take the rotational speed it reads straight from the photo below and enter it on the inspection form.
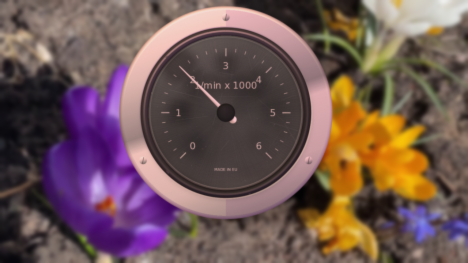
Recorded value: 2000 rpm
